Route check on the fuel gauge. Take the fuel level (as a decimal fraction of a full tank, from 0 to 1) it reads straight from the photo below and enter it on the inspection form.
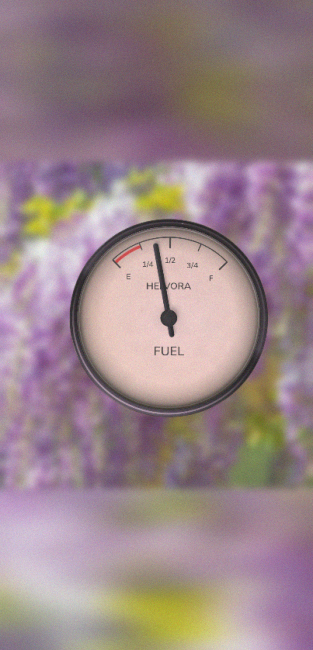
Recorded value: 0.375
